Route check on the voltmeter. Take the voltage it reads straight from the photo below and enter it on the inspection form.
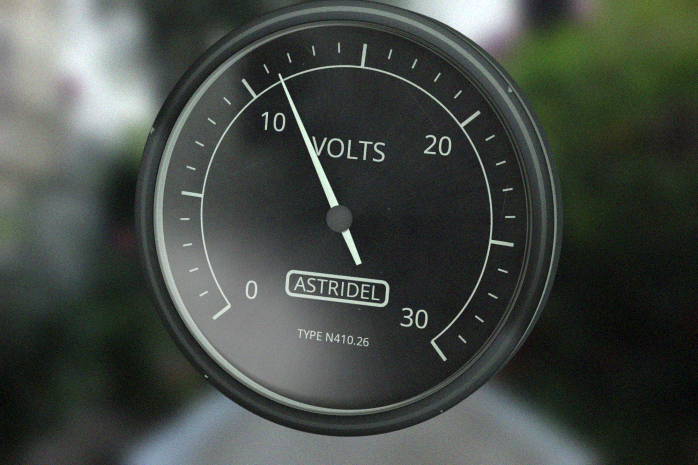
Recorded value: 11.5 V
